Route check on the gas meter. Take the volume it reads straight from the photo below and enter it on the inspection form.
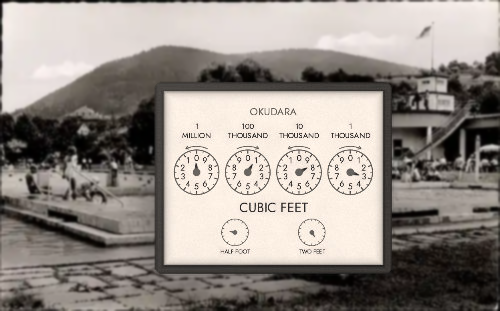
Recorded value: 8300 ft³
